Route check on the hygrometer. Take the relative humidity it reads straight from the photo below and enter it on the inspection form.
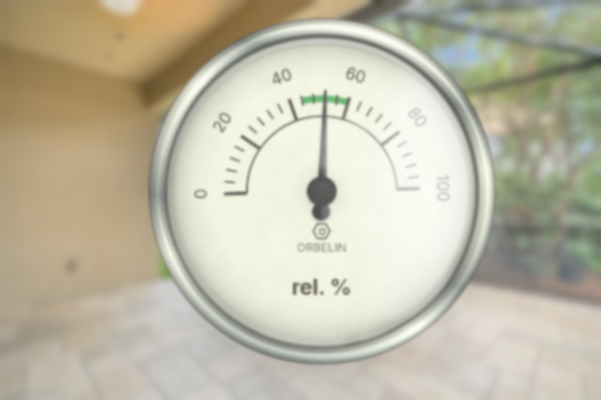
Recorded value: 52 %
